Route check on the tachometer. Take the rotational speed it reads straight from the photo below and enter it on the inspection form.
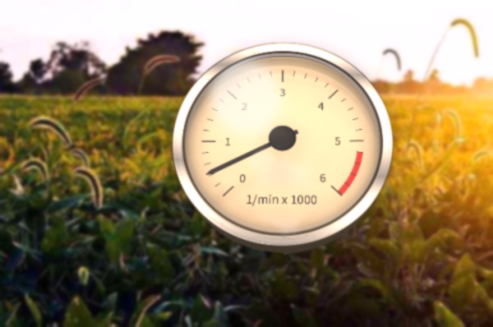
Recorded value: 400 rpm
